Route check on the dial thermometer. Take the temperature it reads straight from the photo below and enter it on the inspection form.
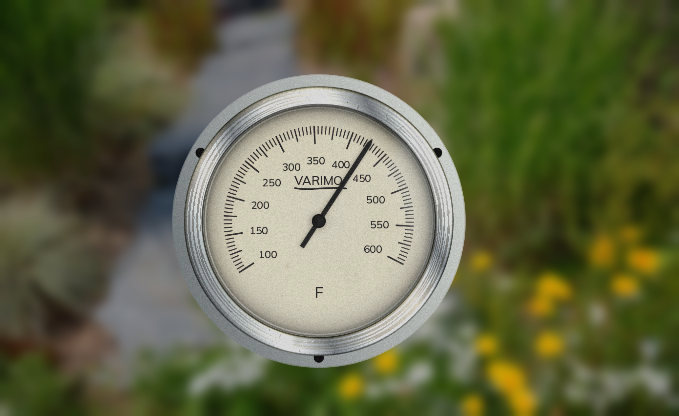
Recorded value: 425 °F
